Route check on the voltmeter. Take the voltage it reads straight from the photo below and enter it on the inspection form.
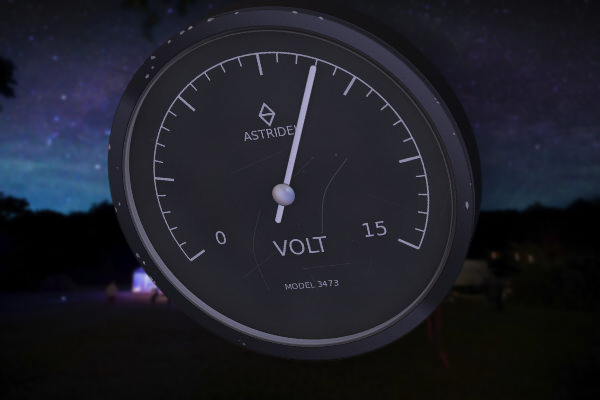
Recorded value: 9 V
